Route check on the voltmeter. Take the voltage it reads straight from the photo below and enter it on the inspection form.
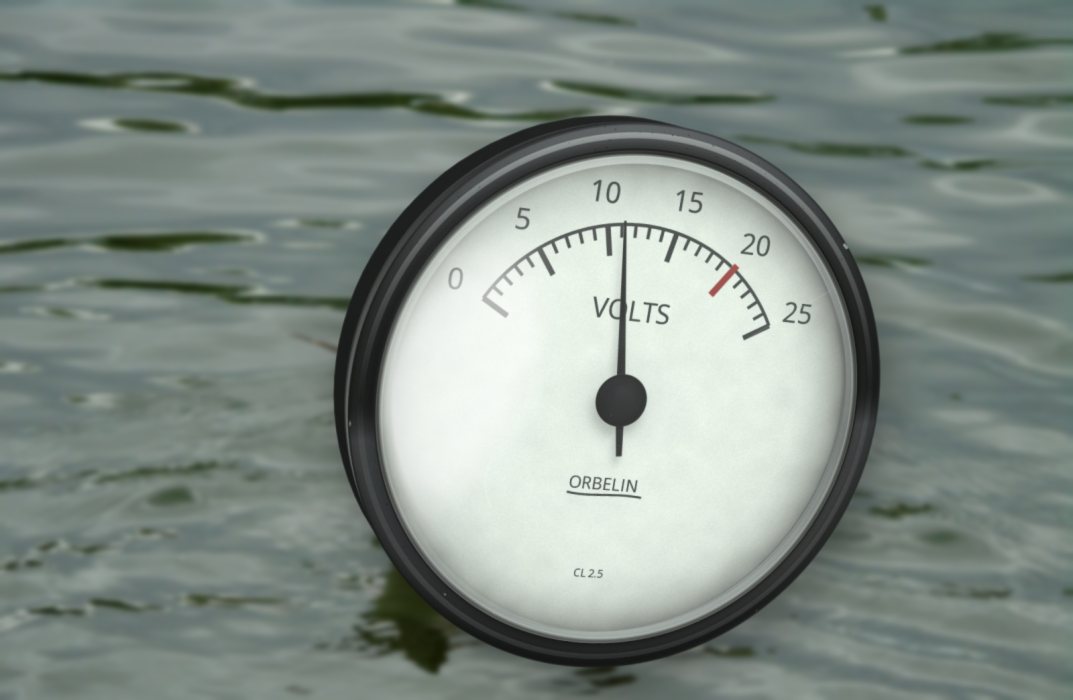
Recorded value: 11 V
